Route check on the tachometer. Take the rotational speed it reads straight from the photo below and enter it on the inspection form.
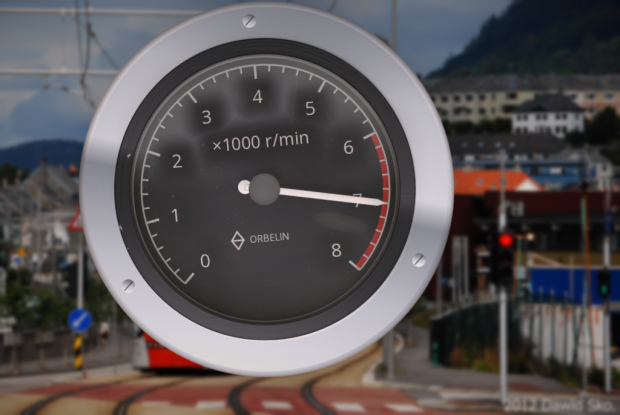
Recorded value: 7000 rpm
